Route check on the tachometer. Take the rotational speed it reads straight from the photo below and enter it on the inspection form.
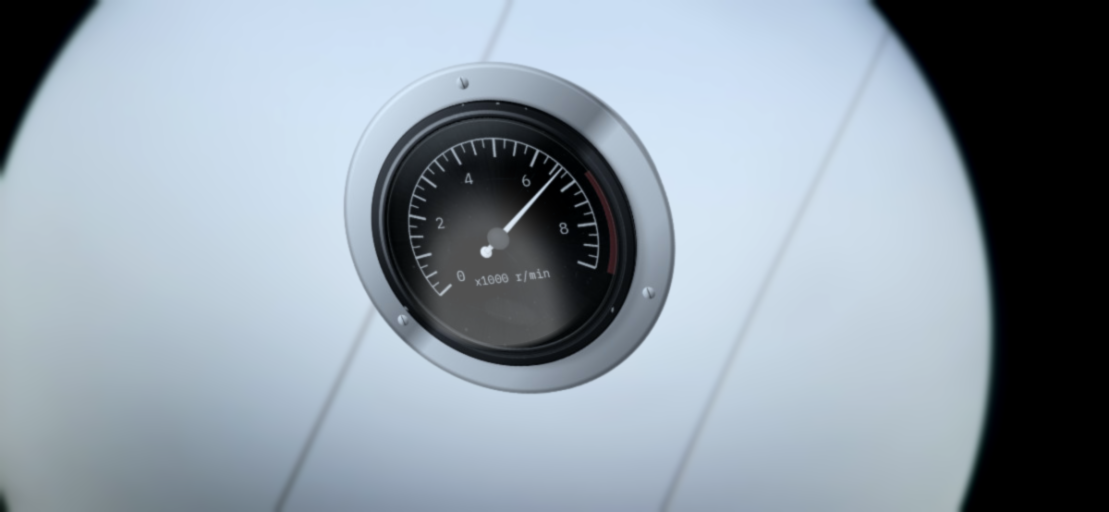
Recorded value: 6625 rpm
